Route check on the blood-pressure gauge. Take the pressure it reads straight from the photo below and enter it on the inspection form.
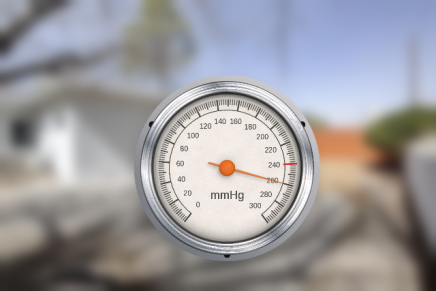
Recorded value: 260 mmHg
